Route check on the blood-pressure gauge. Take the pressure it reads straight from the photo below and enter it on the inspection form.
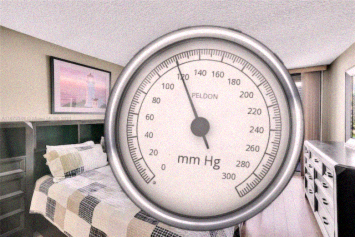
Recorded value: 120 mmHg
